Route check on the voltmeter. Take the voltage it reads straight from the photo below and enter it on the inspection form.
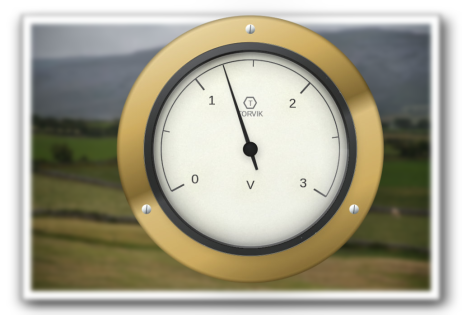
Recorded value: 1.25 V
